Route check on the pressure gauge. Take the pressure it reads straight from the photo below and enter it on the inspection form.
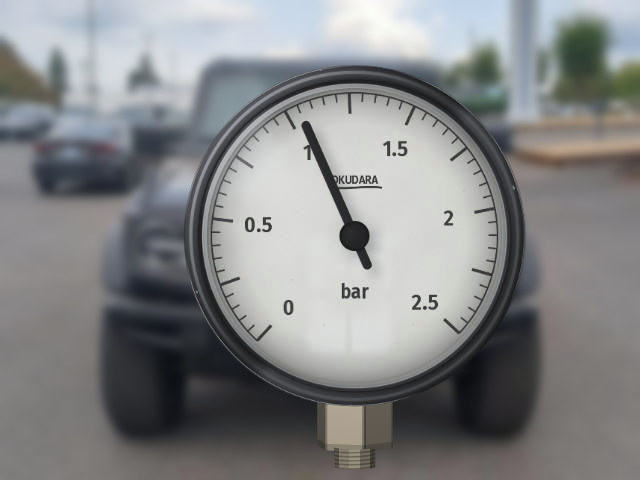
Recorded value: 1.05 bar
